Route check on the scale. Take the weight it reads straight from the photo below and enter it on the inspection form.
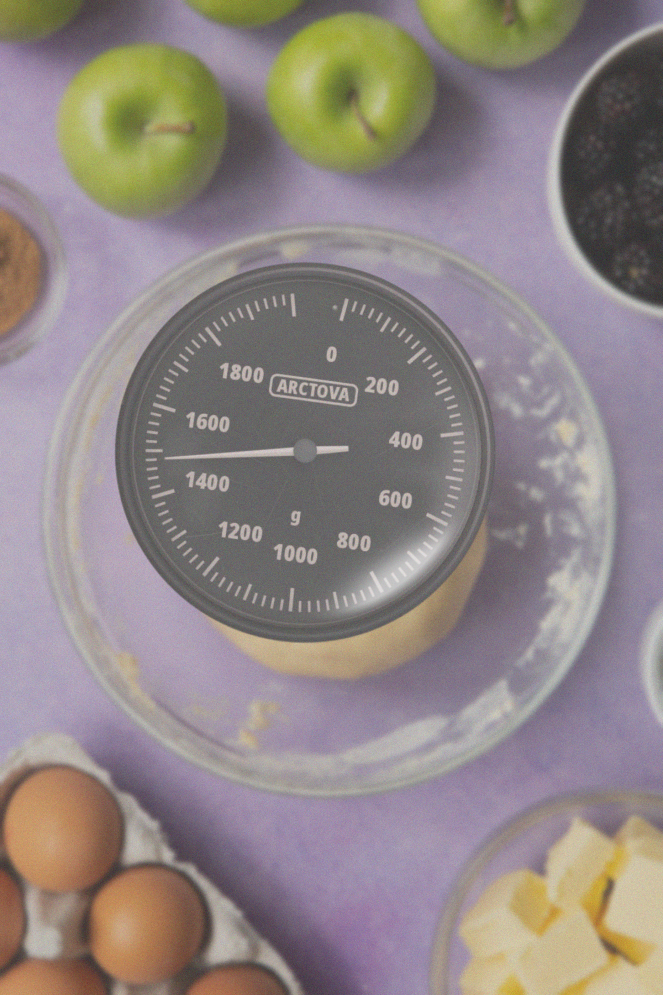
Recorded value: 1480 g
